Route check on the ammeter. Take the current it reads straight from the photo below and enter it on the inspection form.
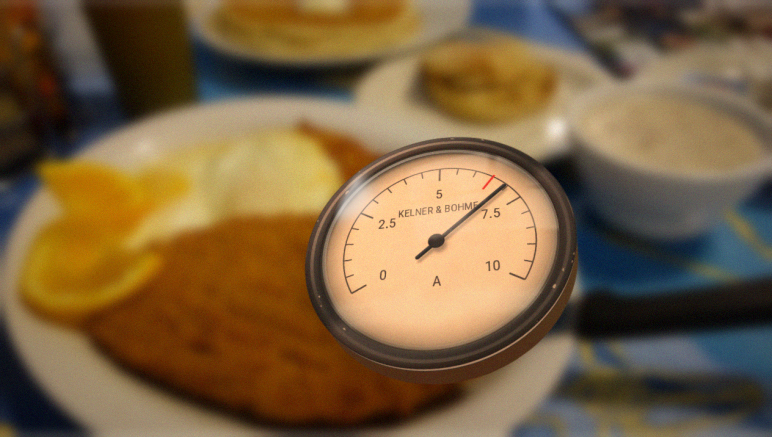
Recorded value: 7 A
